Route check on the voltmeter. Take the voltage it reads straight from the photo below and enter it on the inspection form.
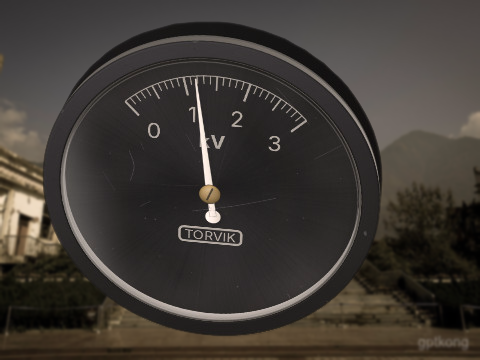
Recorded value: 1.2 kV
